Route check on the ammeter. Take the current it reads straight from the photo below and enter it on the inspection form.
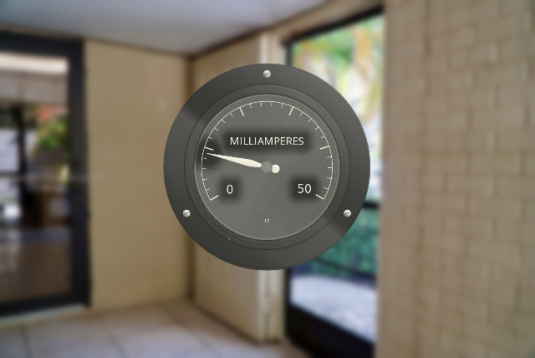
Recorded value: 9 mA
